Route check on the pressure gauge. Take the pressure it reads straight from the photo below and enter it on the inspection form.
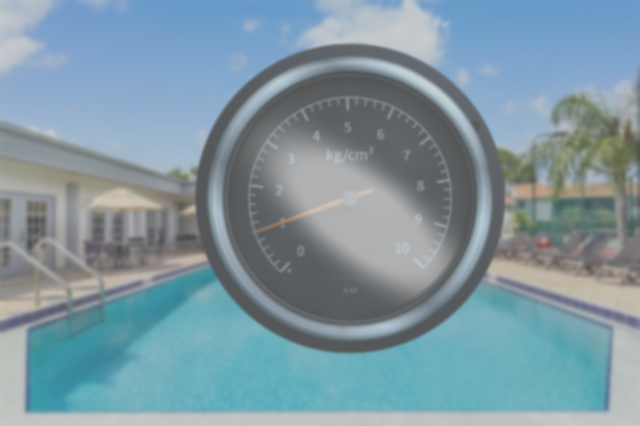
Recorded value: 1 kg/cm²
